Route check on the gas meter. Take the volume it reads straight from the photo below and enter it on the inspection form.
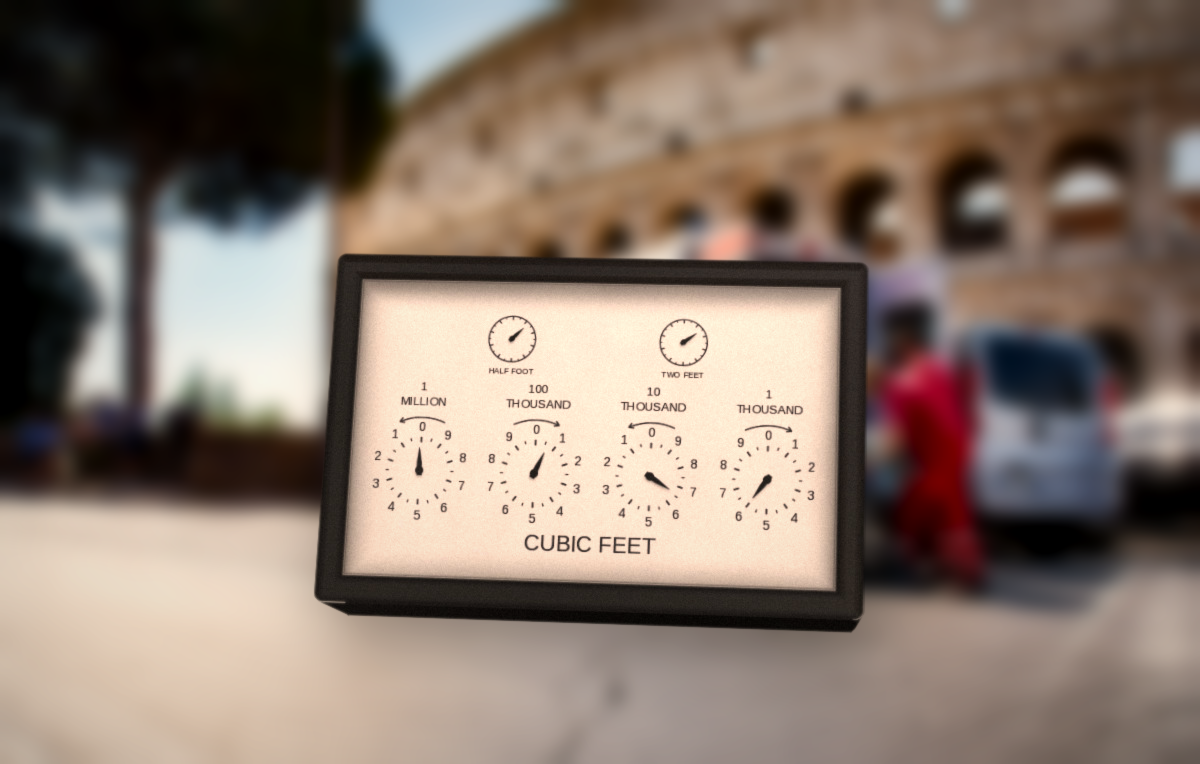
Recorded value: 6600 ft³
